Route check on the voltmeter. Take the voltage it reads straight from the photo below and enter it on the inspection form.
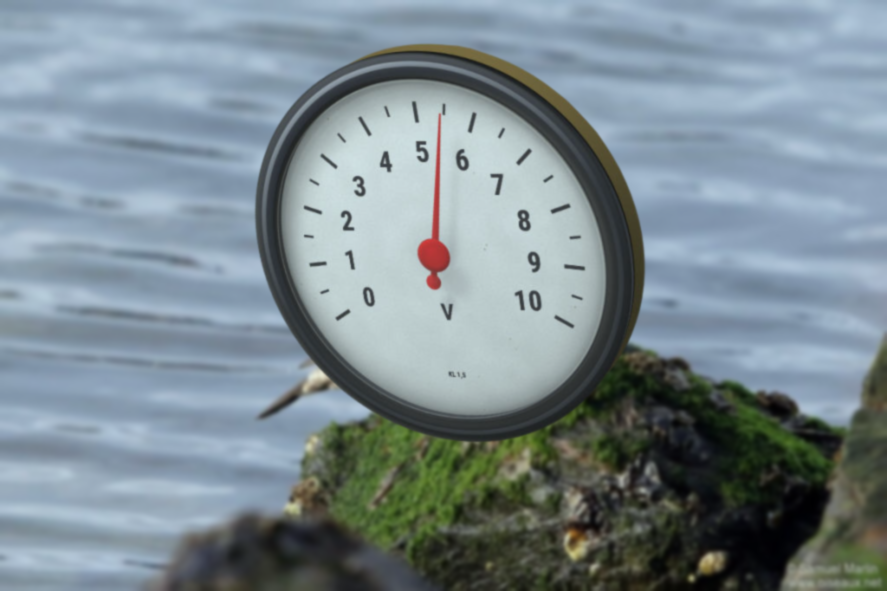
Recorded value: 5.5 V
